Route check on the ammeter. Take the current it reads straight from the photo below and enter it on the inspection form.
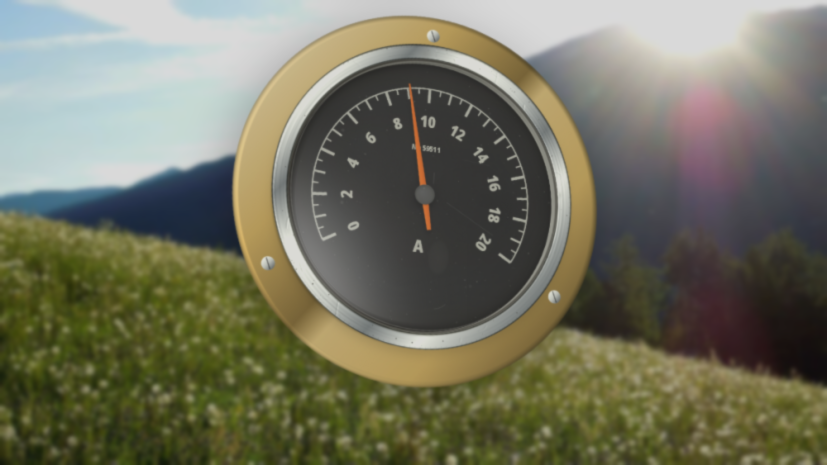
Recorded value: 9 A
